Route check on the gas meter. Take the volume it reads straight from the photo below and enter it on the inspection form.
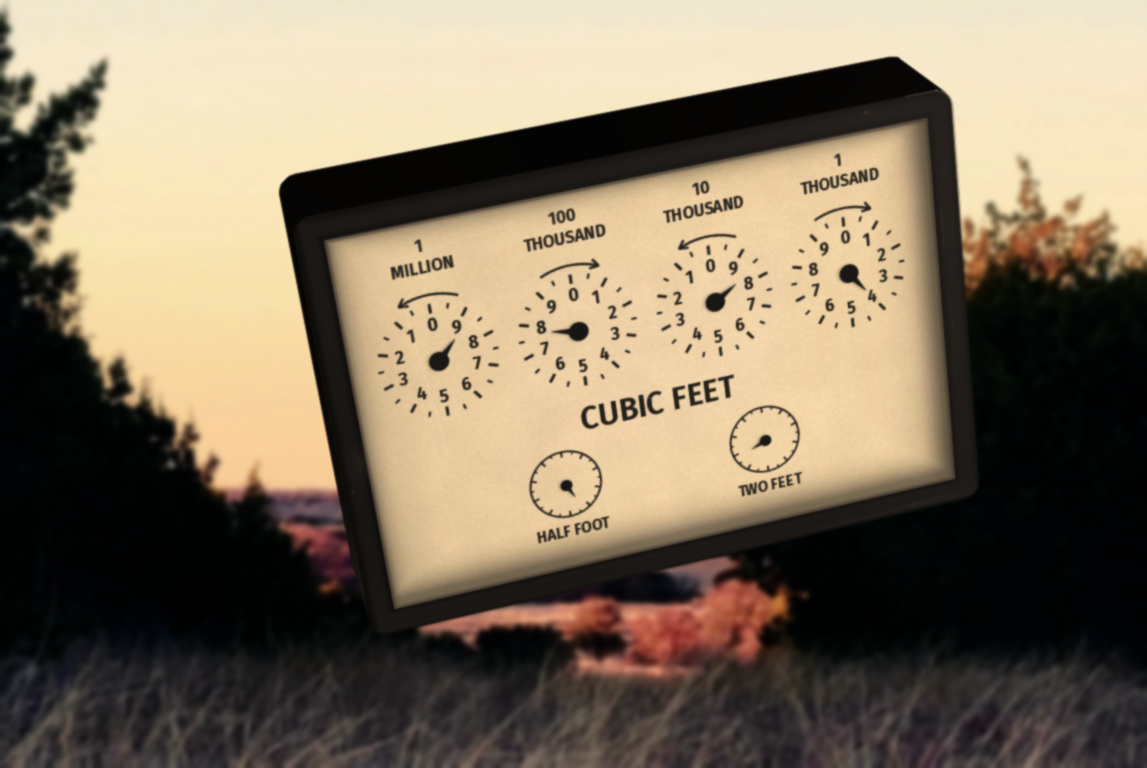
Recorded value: 878400 ft³
